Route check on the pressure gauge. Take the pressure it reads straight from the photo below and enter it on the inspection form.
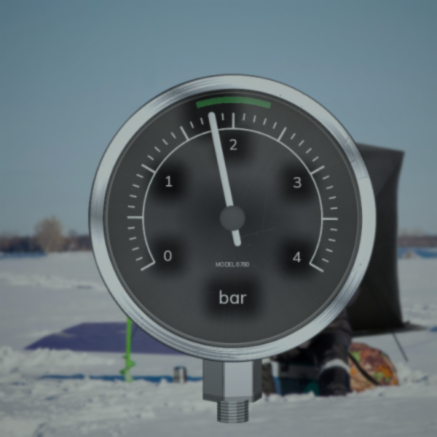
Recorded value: 1.8 bar
